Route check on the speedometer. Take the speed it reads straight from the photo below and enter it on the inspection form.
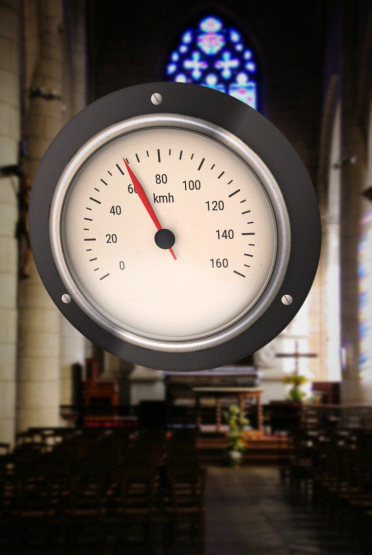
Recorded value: 65 km/h
